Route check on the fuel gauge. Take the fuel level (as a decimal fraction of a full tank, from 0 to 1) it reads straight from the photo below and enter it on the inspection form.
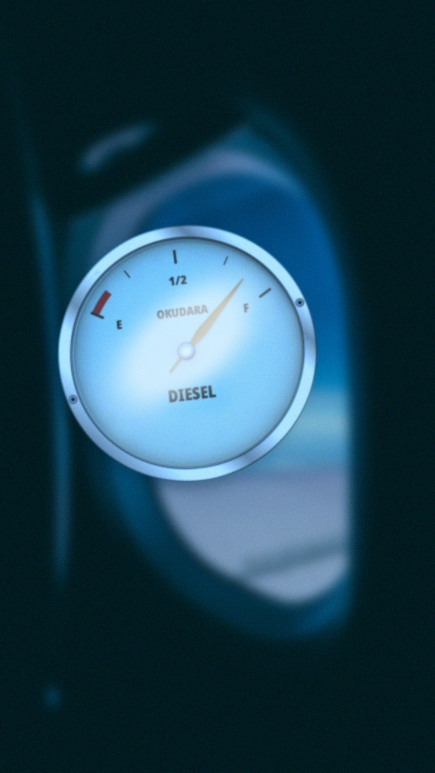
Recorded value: 0.875
